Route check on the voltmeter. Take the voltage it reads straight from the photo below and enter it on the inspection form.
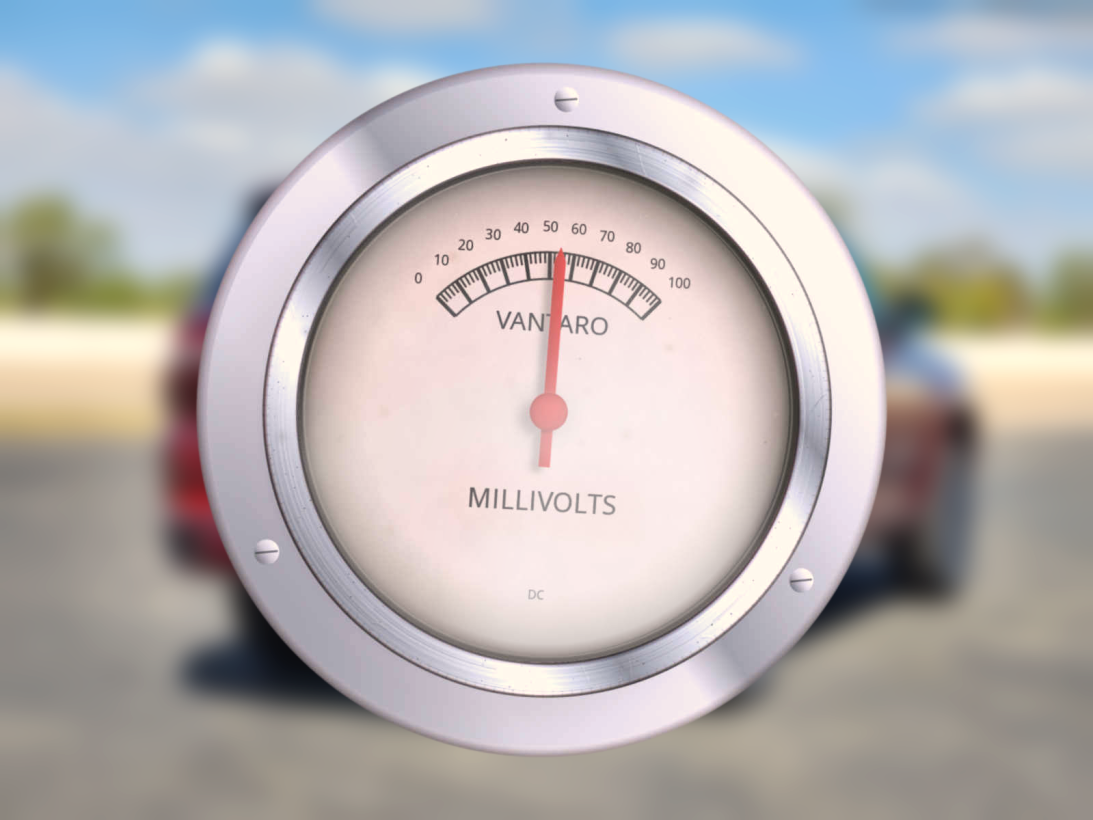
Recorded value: 54 mV
